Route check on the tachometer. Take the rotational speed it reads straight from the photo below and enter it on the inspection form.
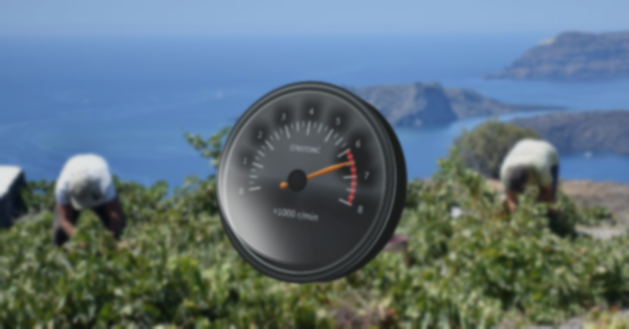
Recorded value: 6500 rpm
